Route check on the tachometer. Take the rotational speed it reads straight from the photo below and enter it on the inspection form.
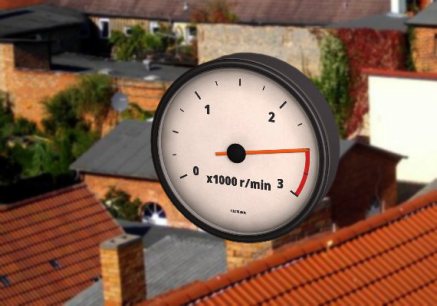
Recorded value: 2500 rpm
